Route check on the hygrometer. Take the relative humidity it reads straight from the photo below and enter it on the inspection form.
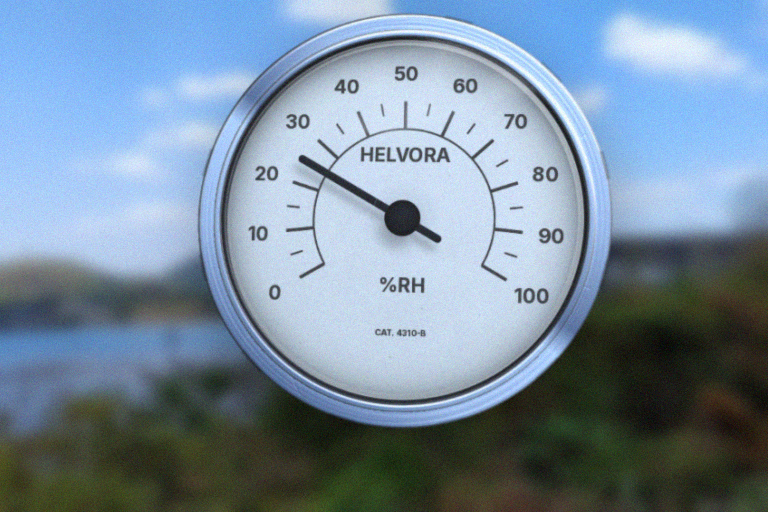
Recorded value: 25 %
